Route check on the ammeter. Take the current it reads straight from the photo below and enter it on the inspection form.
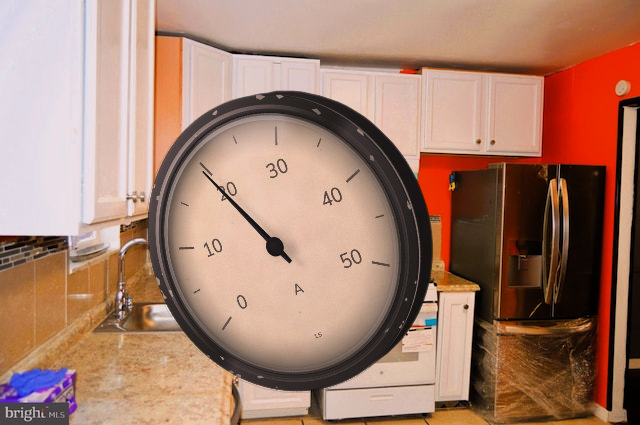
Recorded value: 20 A
